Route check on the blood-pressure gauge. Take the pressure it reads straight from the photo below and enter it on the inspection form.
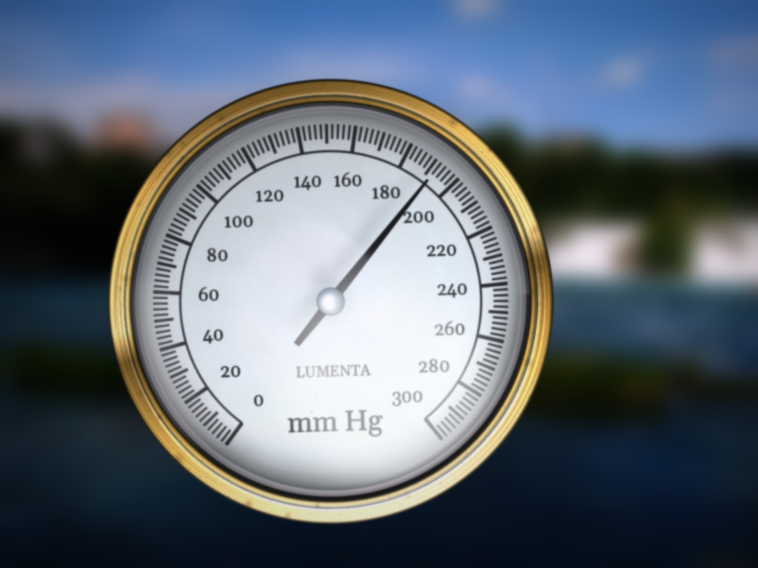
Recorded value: 192 mmHg
